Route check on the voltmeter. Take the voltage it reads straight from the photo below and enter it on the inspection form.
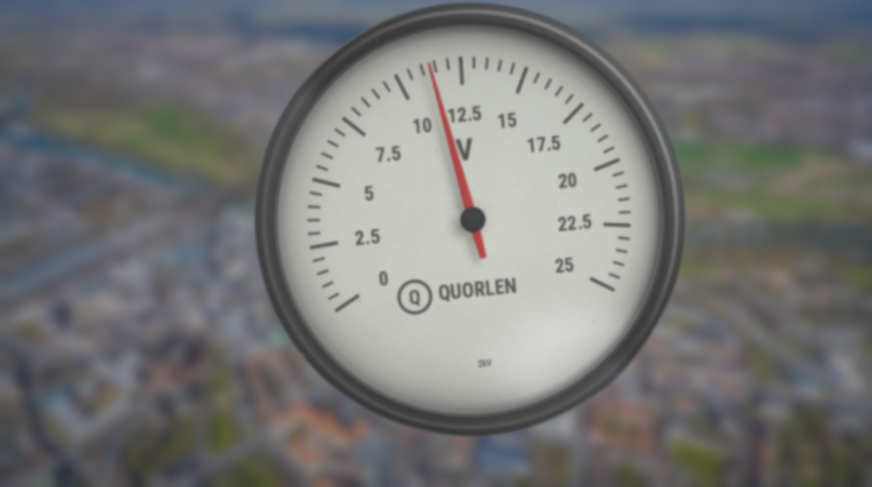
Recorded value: 11.25 V
